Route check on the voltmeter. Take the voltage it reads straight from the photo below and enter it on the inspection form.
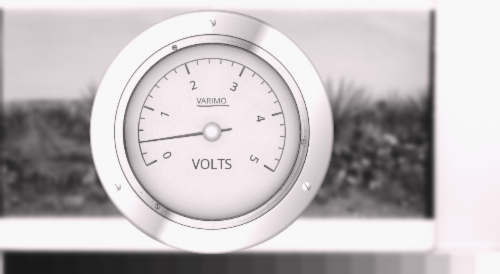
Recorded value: 0.4 V
